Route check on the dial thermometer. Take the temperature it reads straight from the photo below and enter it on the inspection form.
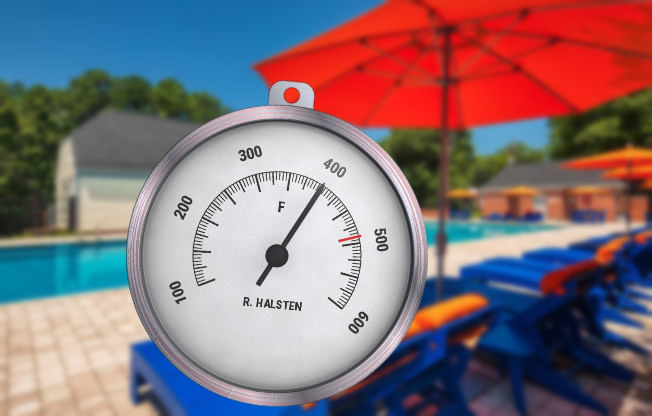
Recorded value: 400 °F
